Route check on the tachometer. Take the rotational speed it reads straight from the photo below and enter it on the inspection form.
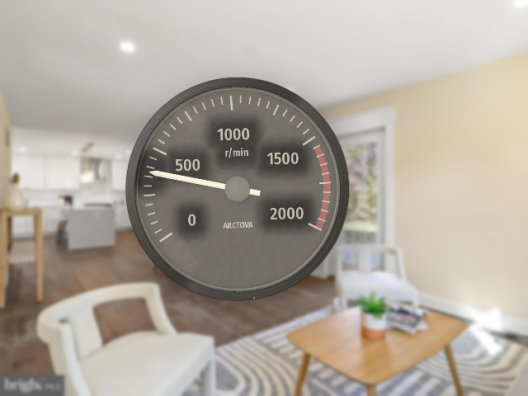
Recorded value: 375 rpm
